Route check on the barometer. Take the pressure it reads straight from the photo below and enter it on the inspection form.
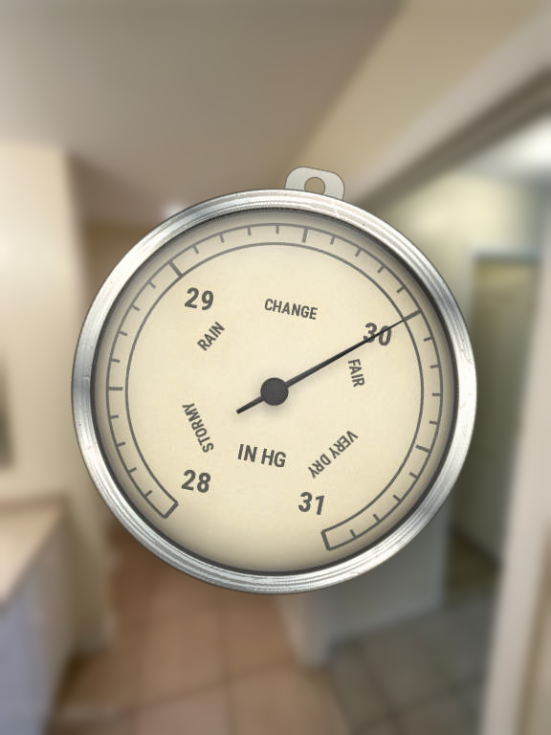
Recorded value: 30 inHg
